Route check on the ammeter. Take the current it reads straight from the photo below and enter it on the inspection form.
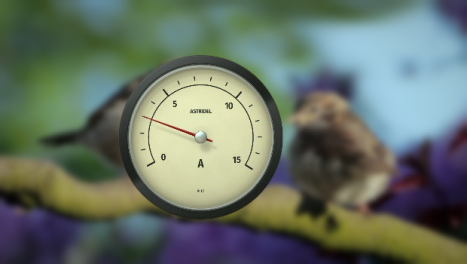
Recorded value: 3 A
